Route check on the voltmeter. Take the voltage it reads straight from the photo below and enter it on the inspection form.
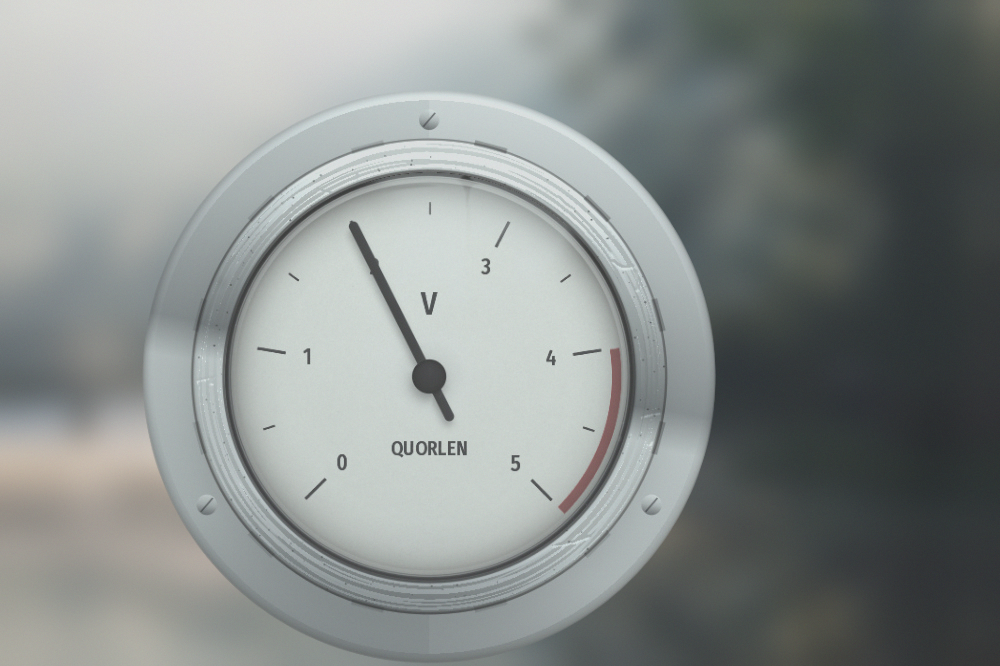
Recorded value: 2 V
